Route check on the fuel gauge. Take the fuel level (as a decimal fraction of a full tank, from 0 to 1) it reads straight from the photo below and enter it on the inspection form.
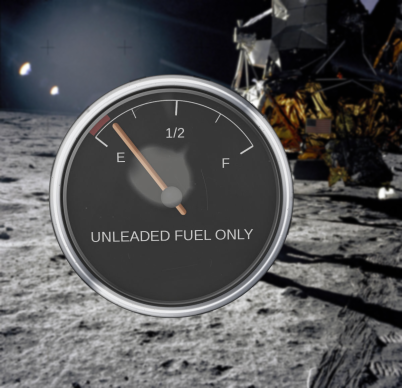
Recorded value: 0.125
